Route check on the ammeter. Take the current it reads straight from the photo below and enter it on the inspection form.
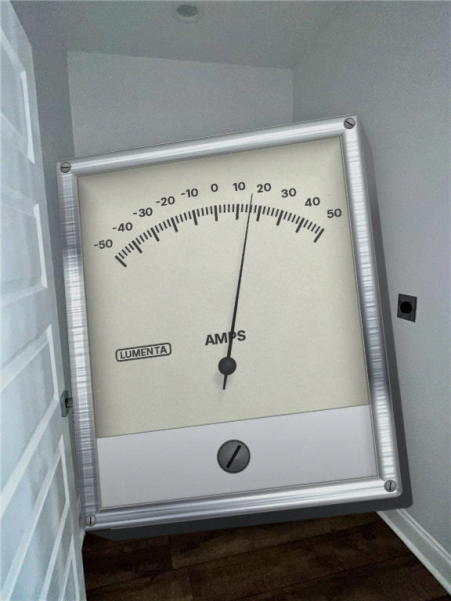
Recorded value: 16 A
